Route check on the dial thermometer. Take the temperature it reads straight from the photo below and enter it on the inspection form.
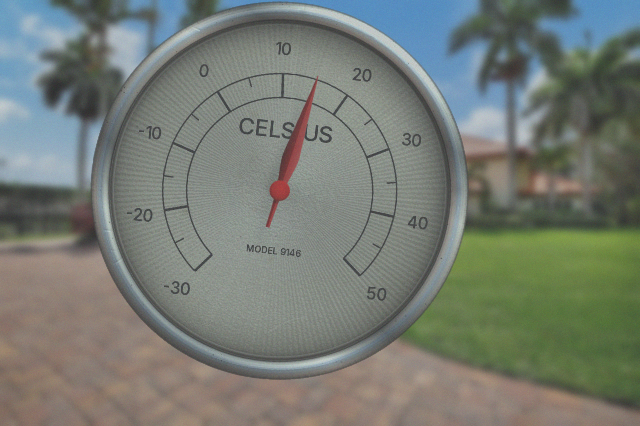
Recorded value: 15 °C
